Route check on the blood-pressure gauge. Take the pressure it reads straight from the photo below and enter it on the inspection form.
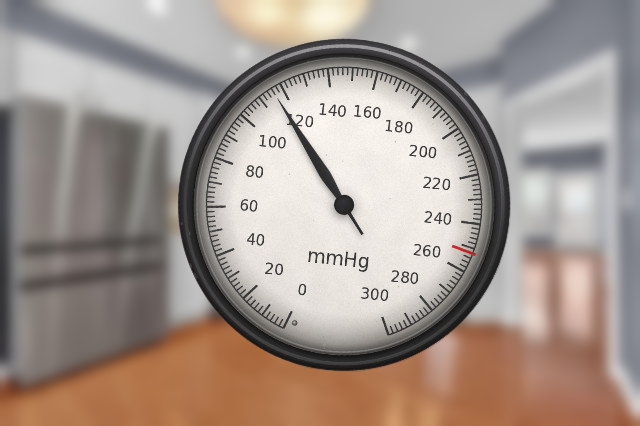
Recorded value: 116 mmHg
